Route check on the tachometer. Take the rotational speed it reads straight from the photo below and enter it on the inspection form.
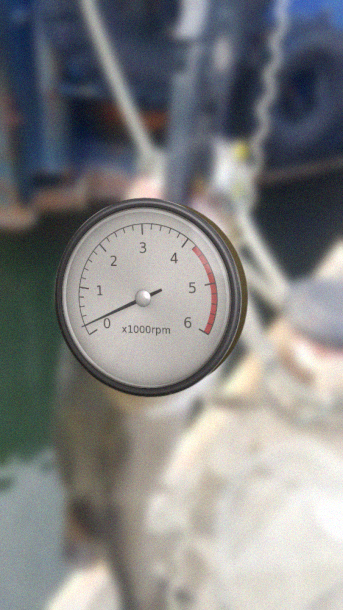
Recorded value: 200 rpm
